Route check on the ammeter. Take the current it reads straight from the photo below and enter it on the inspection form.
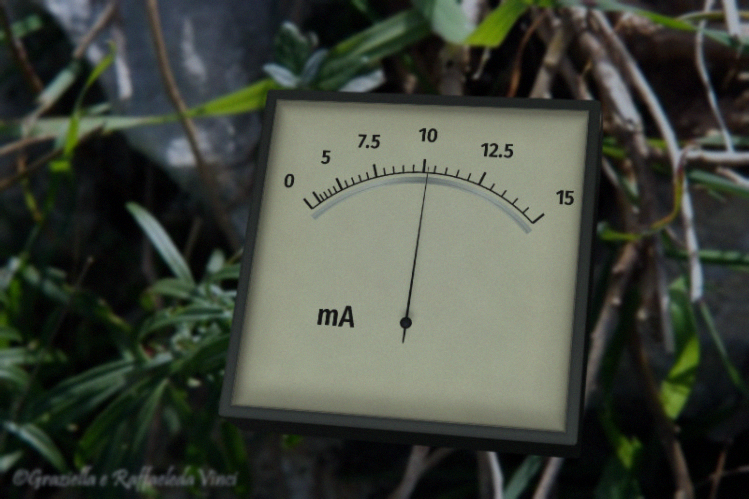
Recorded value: 10.25 mA
